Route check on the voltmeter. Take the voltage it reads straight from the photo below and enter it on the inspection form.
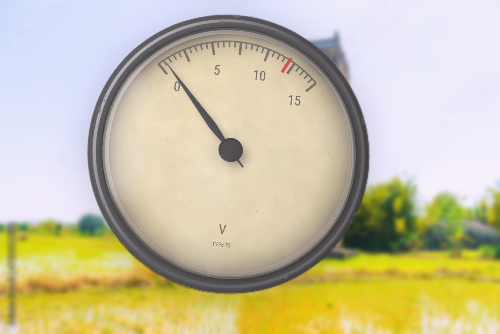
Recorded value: 0.5 V
